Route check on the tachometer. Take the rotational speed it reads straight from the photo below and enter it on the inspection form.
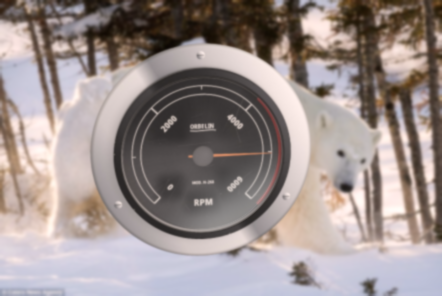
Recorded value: 5000 rpm
